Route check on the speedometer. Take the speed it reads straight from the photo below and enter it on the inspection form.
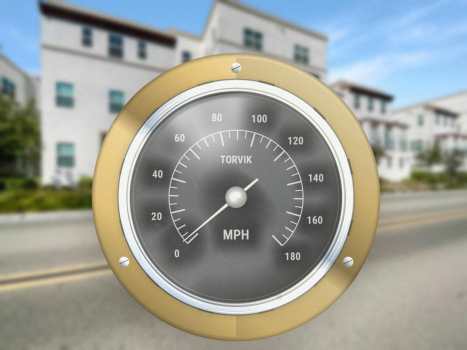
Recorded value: 2.5 mph
